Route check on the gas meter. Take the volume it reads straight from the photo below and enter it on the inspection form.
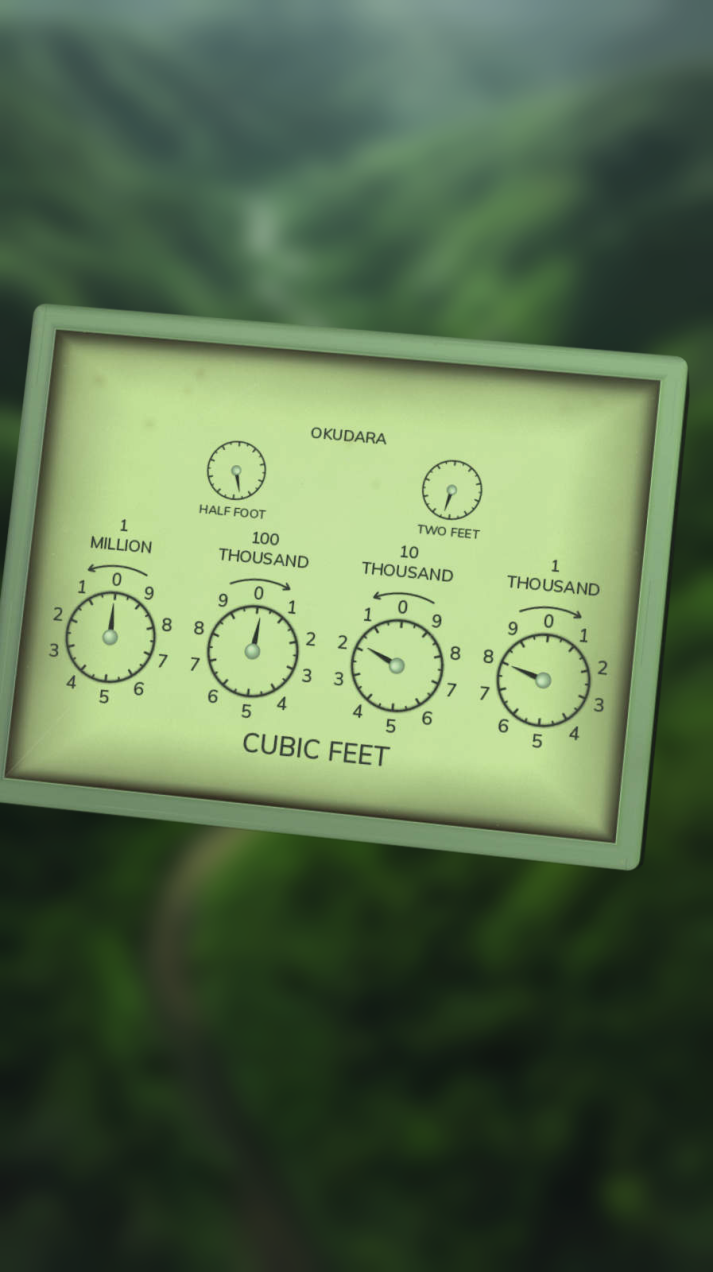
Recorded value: 1800 ft³
